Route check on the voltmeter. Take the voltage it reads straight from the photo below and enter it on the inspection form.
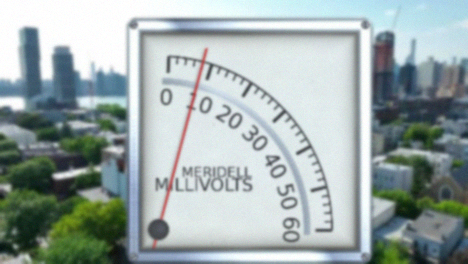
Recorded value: 8 mV
